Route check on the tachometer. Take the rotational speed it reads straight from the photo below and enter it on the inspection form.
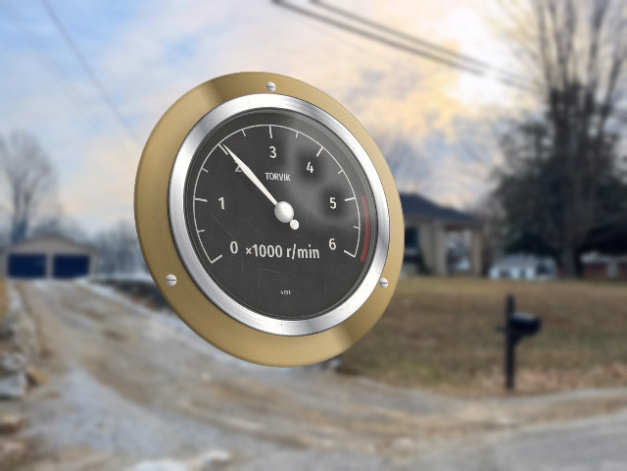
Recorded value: 2000 rpm
